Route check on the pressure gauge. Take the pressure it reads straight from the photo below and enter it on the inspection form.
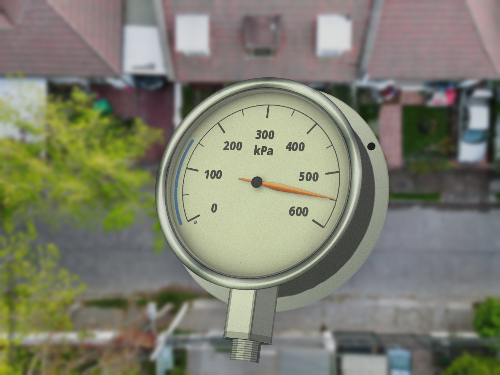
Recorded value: 550 kPa
